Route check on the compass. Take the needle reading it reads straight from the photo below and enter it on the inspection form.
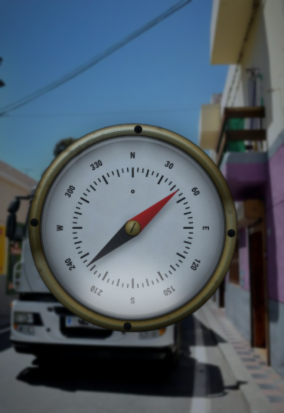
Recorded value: 50 °
